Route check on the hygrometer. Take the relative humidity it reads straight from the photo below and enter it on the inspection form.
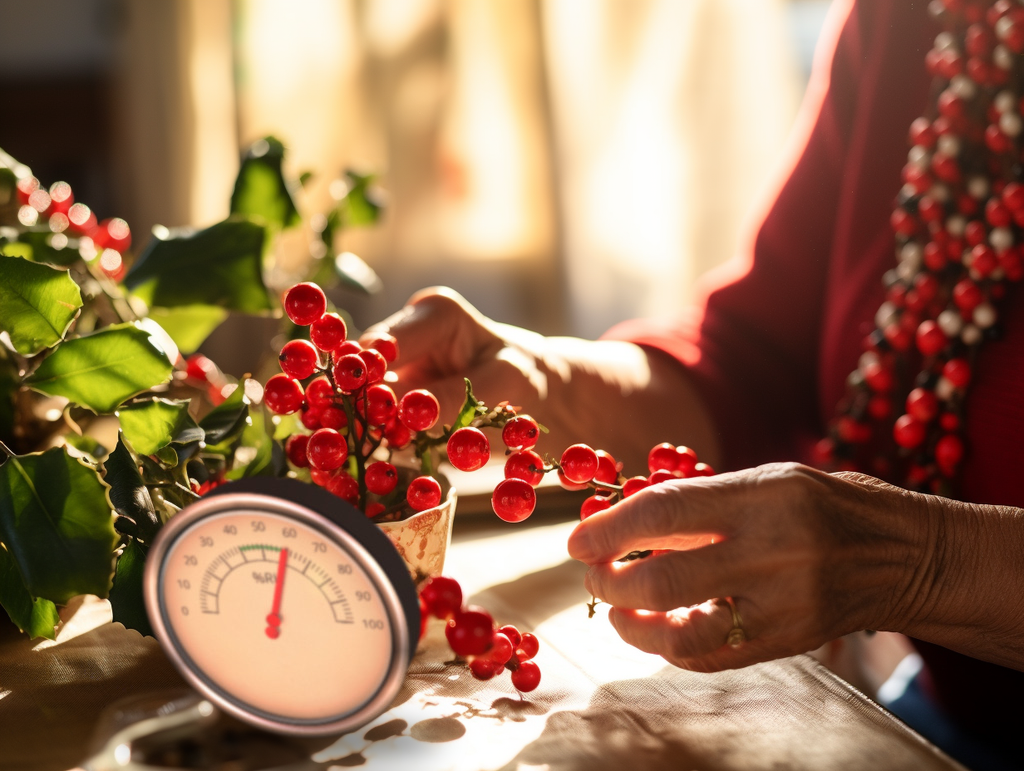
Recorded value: 60 %
